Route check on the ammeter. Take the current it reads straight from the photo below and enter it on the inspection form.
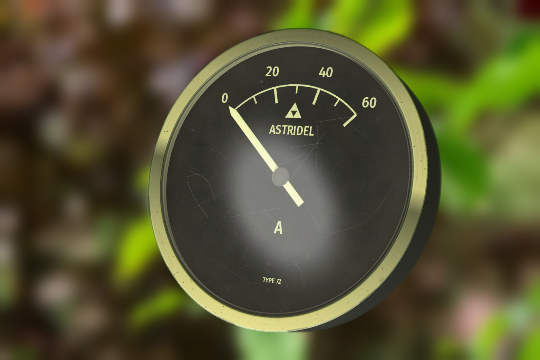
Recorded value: 0 A
